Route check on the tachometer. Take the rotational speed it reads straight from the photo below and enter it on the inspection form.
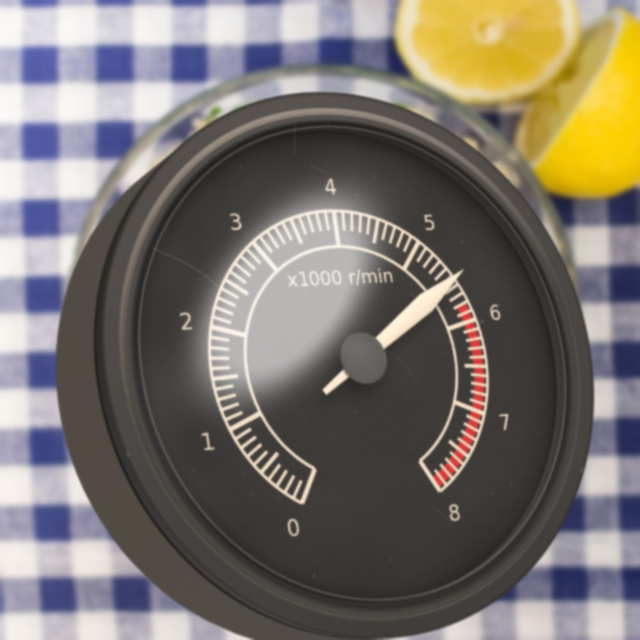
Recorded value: 5500 rpm
